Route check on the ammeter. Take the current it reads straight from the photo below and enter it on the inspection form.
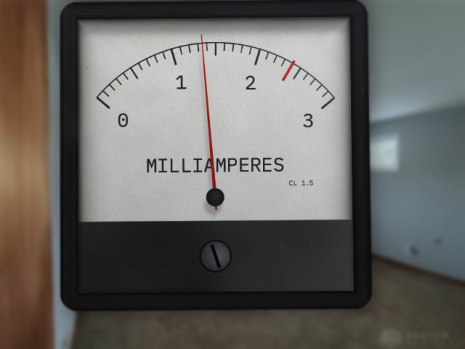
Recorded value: 1.35 mA
